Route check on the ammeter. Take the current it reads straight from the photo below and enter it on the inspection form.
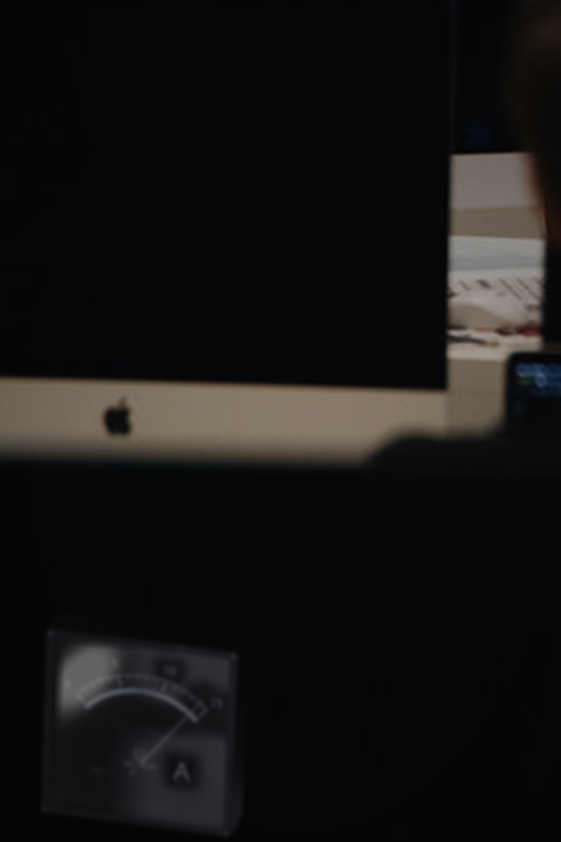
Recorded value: 14 A
